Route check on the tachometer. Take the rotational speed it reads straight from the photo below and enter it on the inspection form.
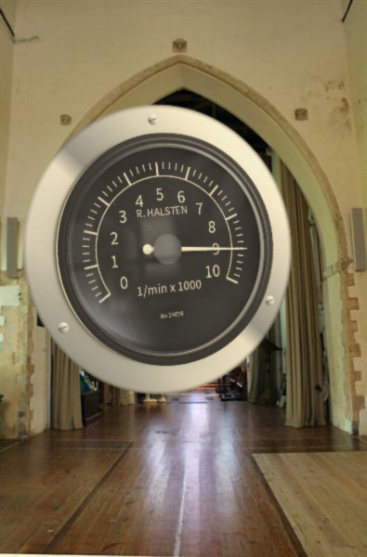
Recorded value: 9000 rpm
